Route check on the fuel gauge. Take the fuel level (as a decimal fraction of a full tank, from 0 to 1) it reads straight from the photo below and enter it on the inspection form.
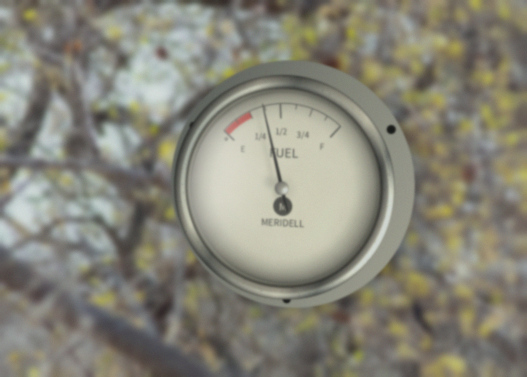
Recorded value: 0.375
